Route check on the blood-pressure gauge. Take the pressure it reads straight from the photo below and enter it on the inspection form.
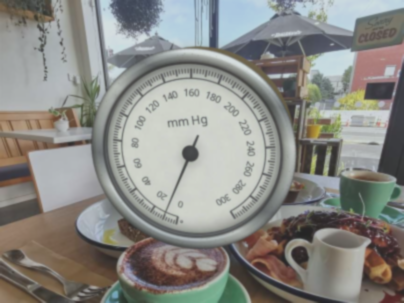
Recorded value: 10 mmHg
